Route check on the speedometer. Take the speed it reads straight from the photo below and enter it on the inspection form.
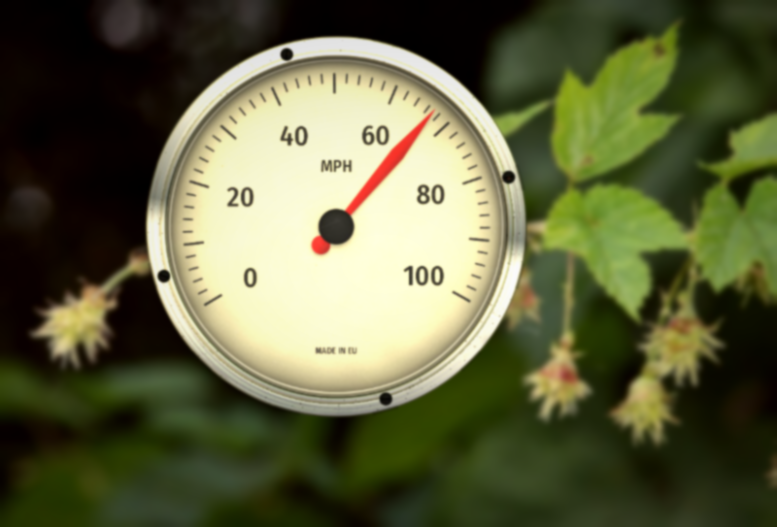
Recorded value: 67 mph
